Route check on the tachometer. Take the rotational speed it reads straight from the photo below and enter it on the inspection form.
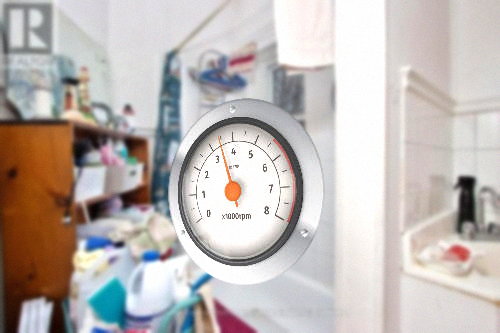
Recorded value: 3500 rpm
